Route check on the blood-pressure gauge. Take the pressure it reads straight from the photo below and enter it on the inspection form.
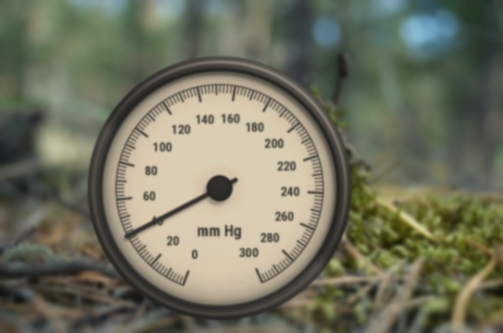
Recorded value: 40 mmHg
